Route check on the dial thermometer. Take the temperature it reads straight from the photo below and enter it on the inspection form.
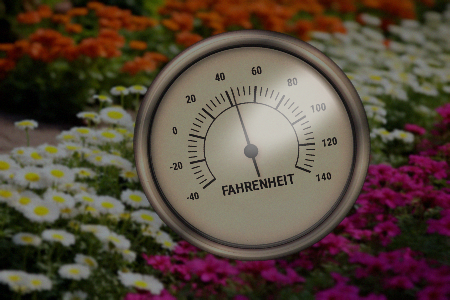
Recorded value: 44 °F
